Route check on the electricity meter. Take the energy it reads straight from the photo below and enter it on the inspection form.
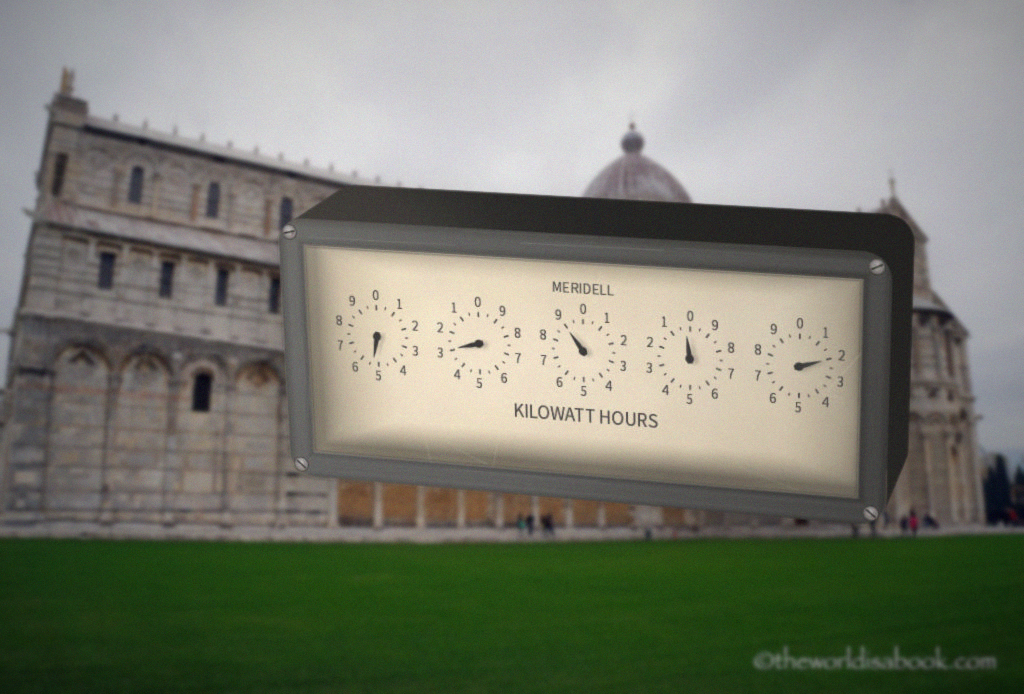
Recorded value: 52902 kWh
